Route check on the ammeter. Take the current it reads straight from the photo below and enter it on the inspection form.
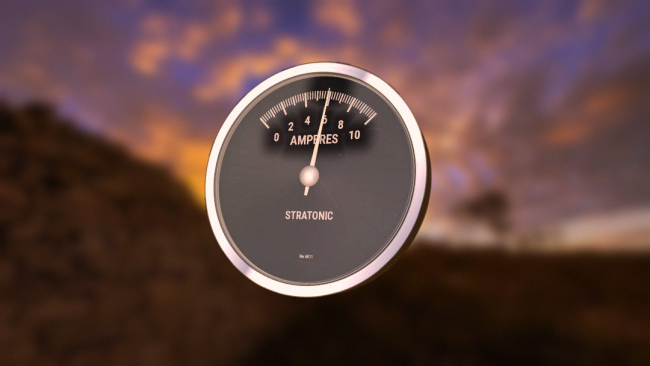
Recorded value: 6 A
